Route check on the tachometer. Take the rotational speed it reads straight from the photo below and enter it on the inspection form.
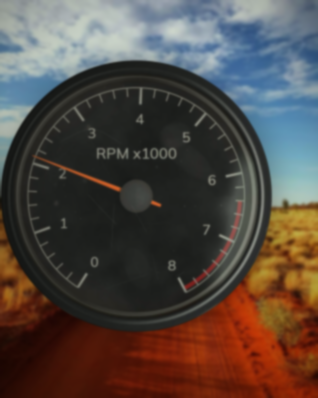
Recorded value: 2100 rpm
